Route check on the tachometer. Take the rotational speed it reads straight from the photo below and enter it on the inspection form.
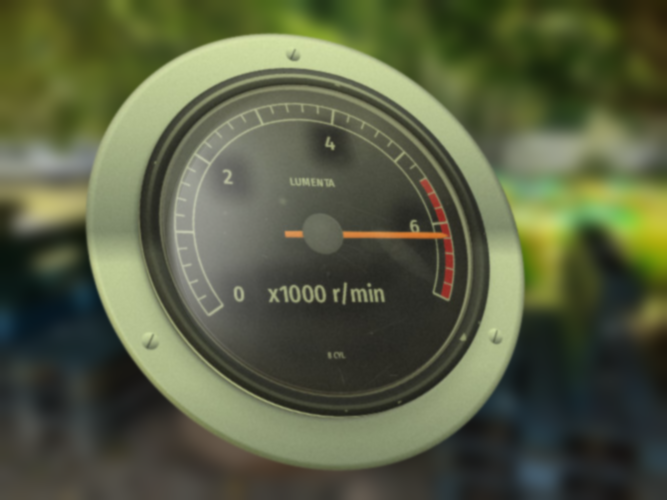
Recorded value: 6200 rpm
